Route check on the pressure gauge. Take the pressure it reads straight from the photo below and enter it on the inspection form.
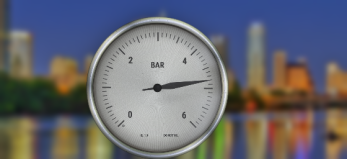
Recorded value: 4.8 bar
